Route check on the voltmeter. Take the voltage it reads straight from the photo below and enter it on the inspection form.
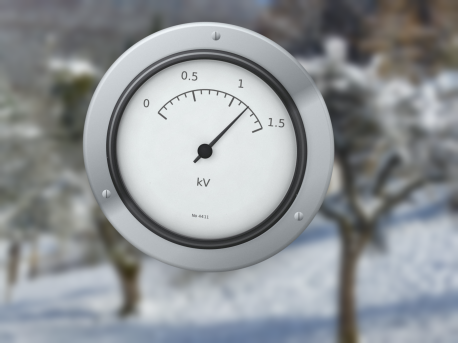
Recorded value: 1.2 kV
